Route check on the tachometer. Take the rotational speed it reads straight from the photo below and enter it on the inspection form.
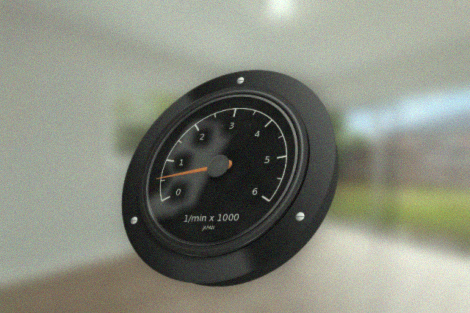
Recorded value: 500 rpm
